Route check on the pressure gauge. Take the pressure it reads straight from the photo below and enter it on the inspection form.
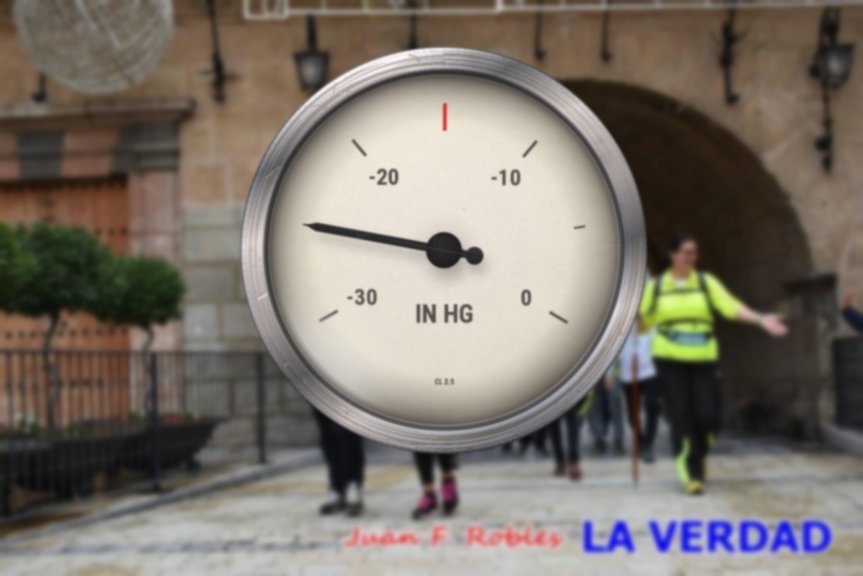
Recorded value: -25 inHg
